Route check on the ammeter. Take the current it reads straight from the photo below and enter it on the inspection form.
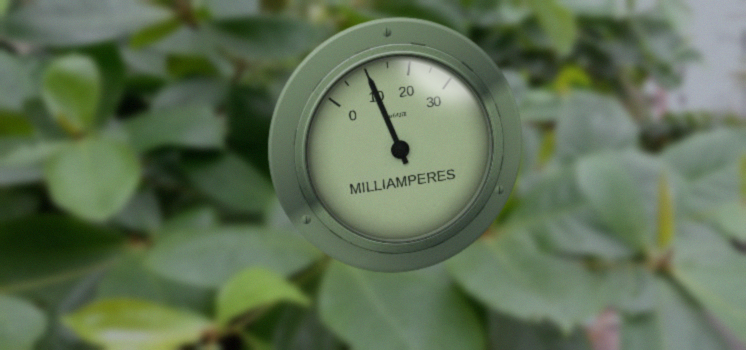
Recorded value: 10 mA
